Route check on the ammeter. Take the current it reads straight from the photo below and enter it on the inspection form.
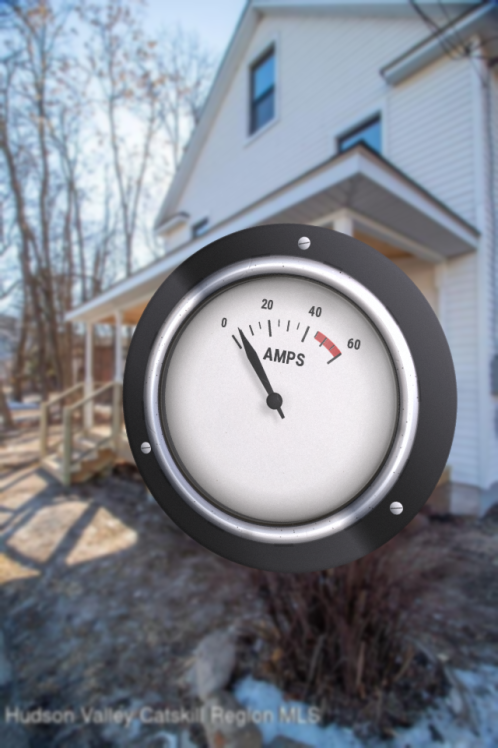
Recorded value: 5 A
